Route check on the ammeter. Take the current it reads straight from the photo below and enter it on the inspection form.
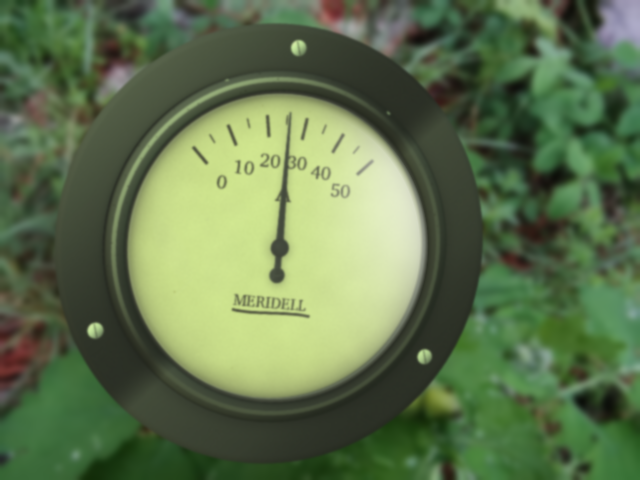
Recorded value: 25 A
